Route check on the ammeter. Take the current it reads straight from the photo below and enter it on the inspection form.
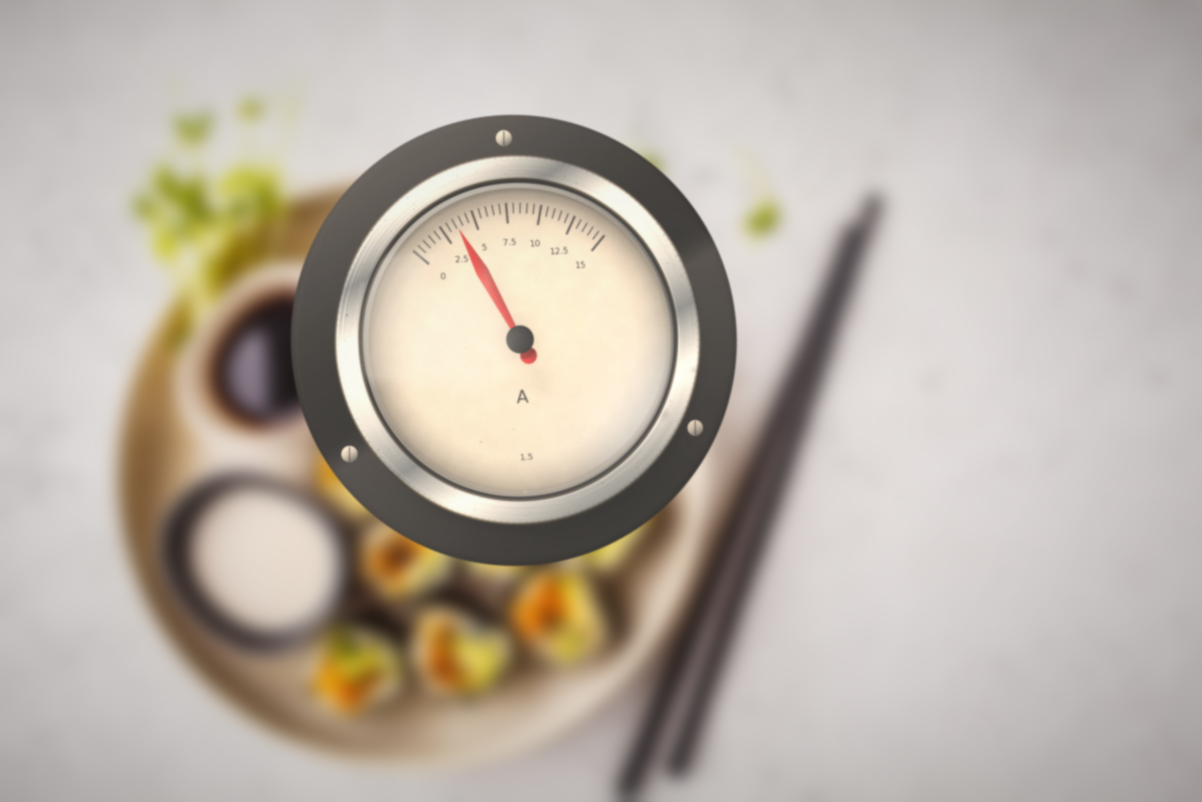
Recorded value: 3.5 A
